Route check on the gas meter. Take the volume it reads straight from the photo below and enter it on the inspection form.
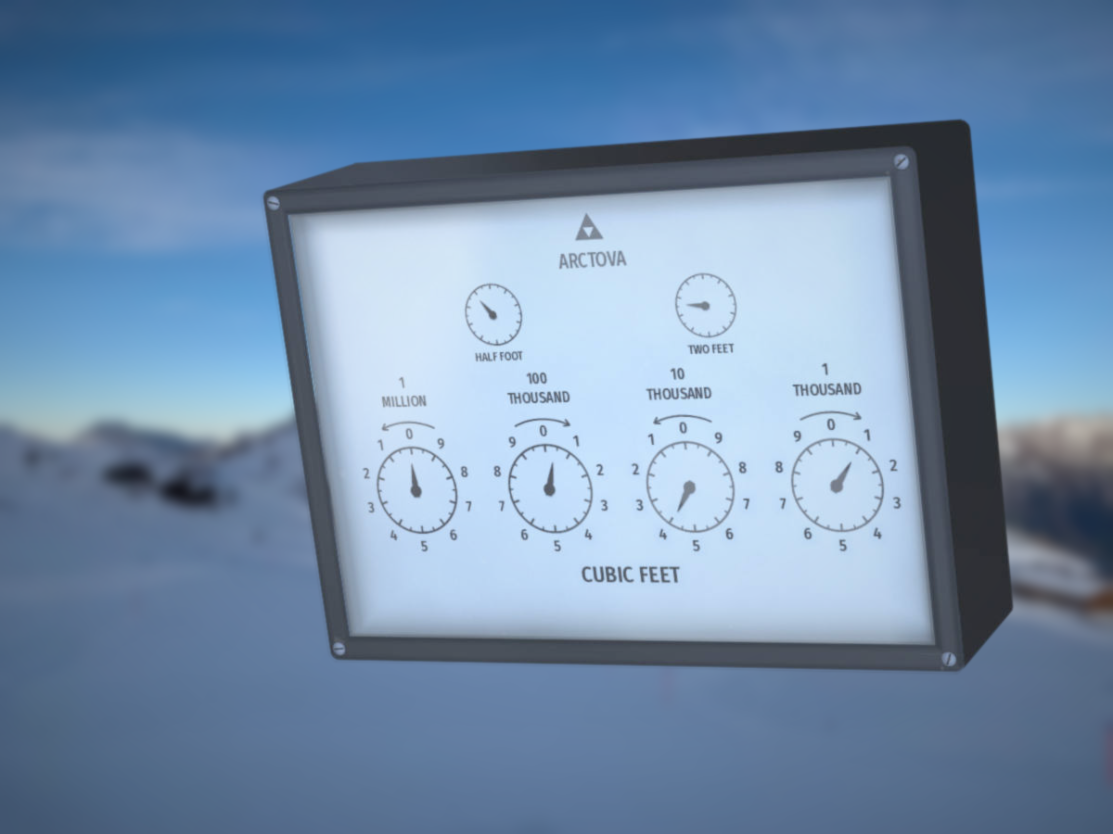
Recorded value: 4100 ft³
